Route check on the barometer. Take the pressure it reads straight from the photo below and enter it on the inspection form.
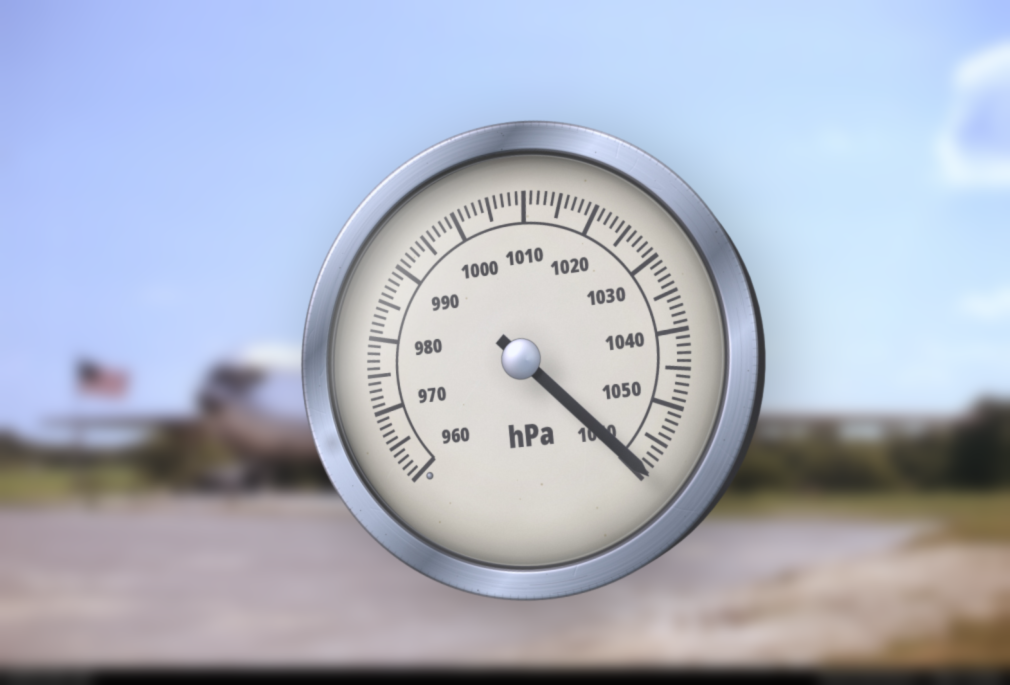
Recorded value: 1059 hPa
